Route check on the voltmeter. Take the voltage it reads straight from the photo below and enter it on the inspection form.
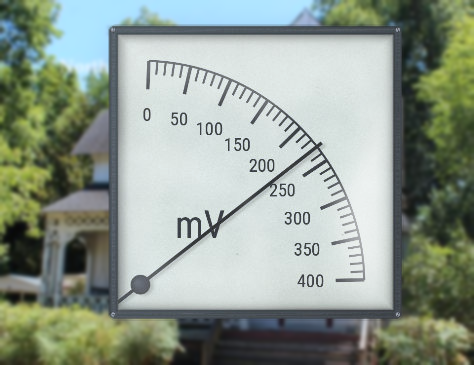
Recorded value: 230 mV
